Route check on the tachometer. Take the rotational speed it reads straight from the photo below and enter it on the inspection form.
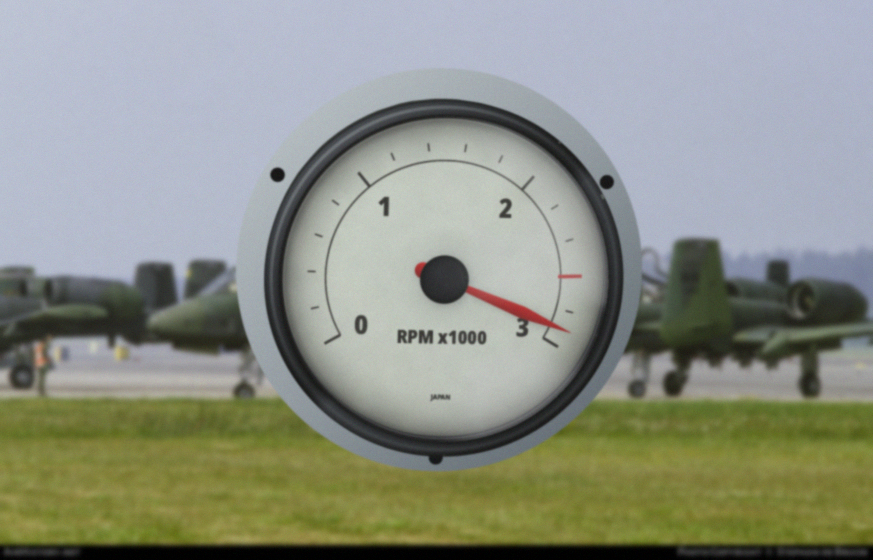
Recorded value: 2900 rpm
